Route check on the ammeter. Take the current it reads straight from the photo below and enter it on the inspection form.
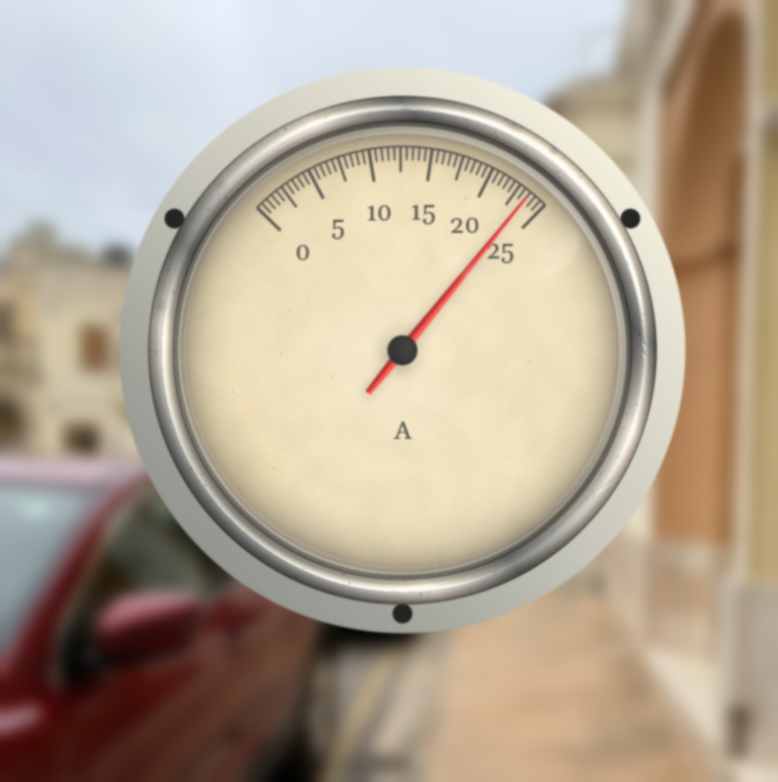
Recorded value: 23.5 A
